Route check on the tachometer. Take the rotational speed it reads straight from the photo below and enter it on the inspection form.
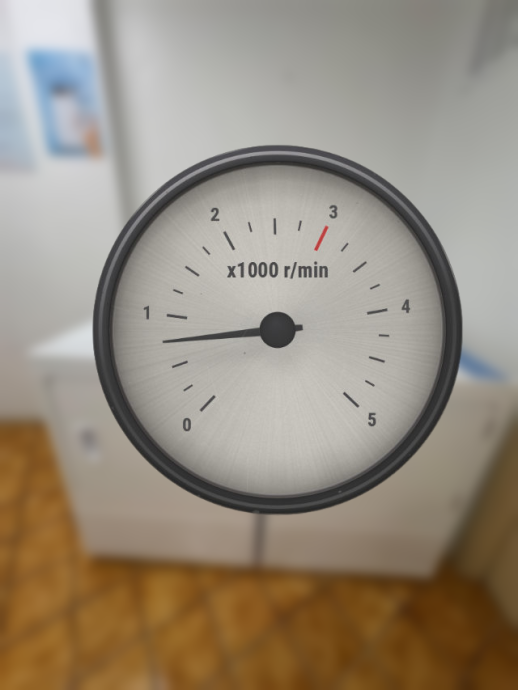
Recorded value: 750 rpm
